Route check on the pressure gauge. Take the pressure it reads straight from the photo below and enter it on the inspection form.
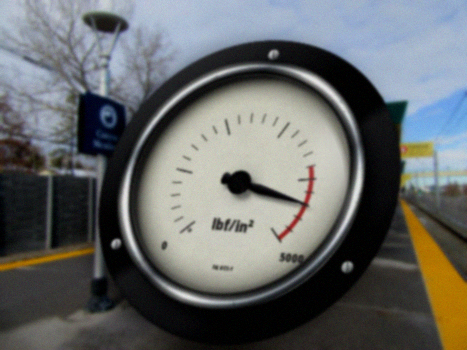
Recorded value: 4400 psi
